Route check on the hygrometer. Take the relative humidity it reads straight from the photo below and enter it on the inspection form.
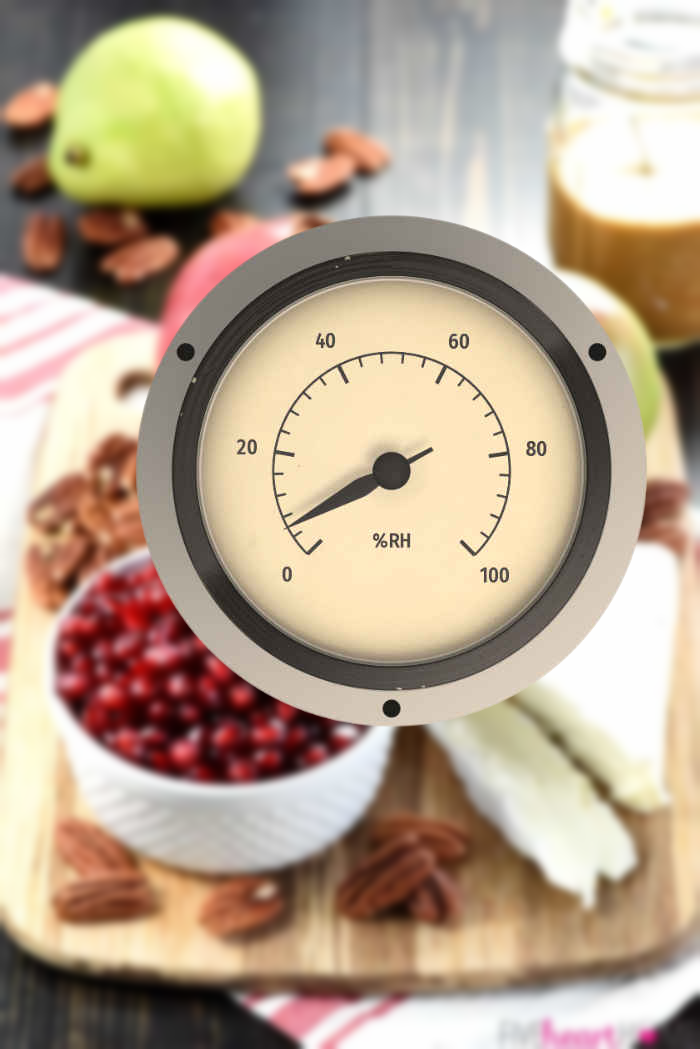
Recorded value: 6 %
